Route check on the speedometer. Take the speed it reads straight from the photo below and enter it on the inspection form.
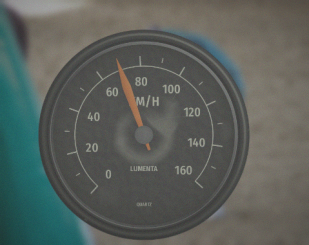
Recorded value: 70 km/h
